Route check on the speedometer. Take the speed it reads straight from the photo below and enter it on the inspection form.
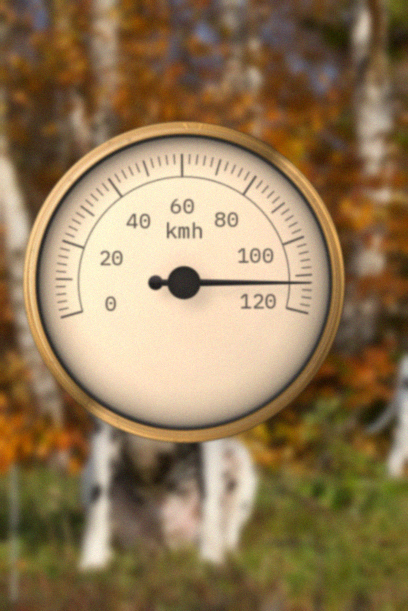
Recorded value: 112 km/h
